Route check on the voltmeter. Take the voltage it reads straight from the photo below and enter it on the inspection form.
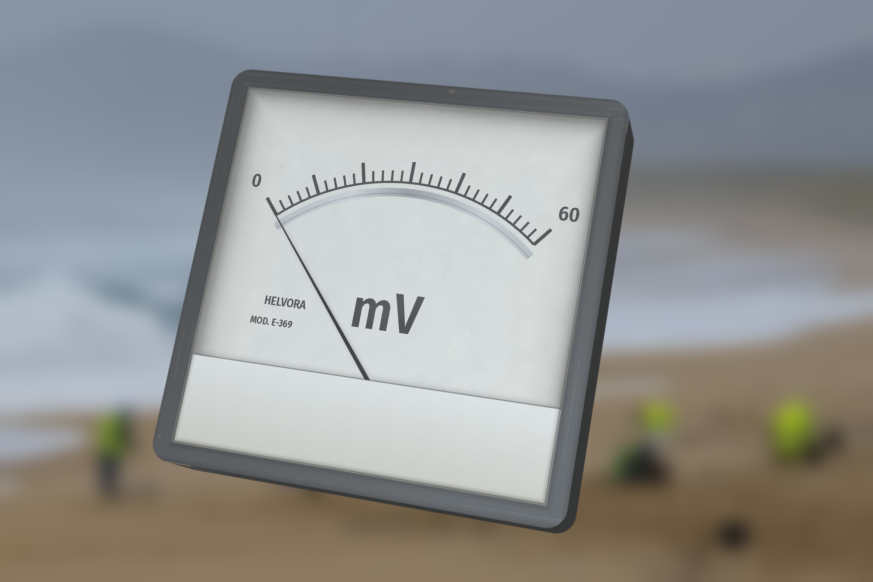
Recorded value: 0 mV
